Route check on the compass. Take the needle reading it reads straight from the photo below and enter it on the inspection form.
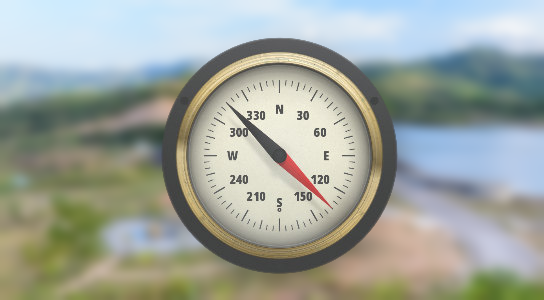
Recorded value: 135 °
